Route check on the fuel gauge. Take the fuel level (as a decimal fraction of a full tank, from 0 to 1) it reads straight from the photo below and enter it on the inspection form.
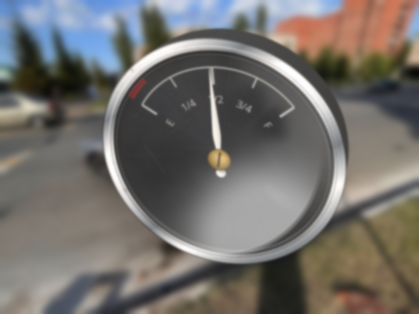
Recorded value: 0.5
